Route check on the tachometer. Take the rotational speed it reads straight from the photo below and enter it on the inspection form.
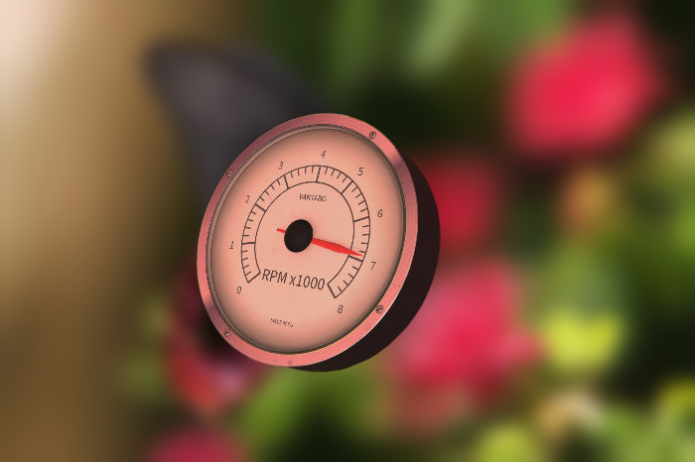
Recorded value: 6900 rpm
